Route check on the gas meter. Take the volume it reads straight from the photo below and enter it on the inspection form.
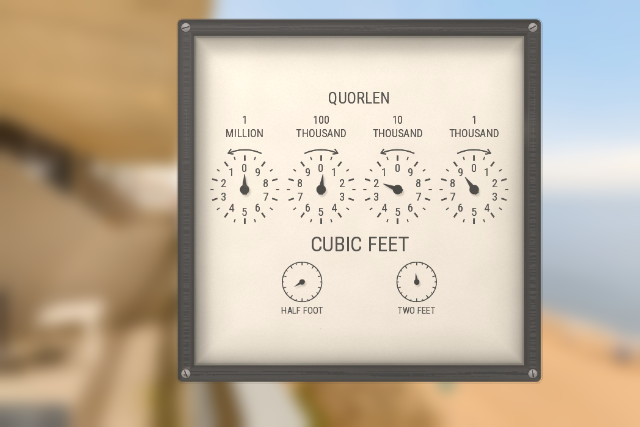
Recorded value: 1900 ft³
